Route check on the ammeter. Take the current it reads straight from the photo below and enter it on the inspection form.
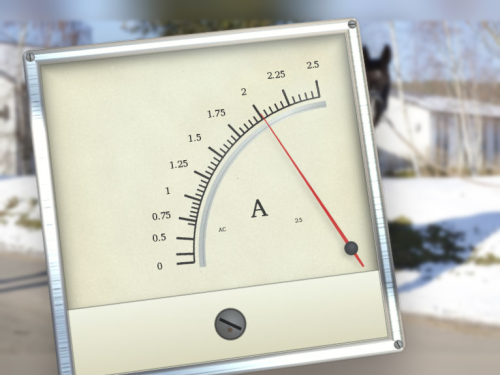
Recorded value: 2 A
